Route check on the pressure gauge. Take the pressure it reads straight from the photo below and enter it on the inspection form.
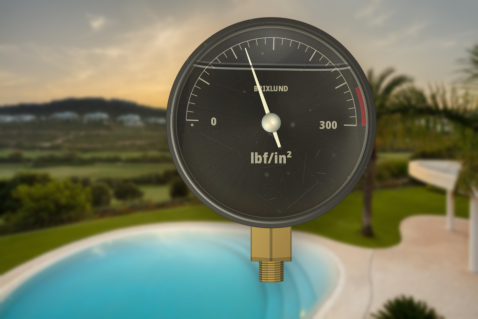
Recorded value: 115 psi
